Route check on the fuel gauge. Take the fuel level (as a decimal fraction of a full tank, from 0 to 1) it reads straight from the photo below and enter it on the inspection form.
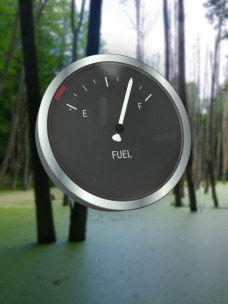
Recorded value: 0.75
